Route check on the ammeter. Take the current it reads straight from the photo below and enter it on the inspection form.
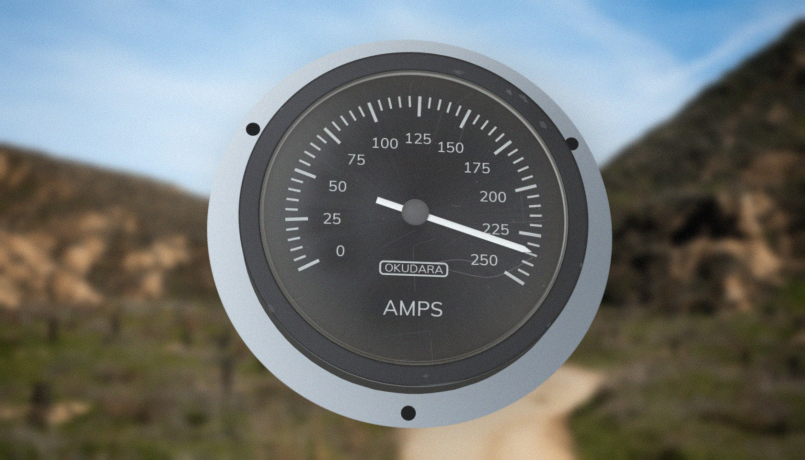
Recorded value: 235 A
